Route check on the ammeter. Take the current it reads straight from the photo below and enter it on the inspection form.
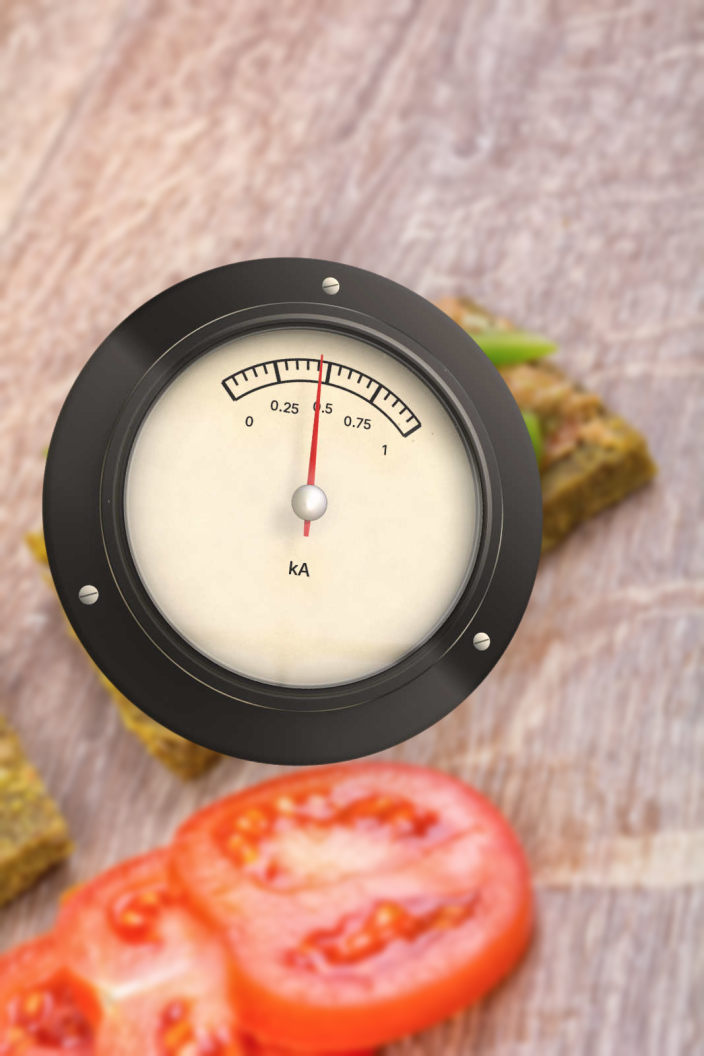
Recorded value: 0.45 kA
